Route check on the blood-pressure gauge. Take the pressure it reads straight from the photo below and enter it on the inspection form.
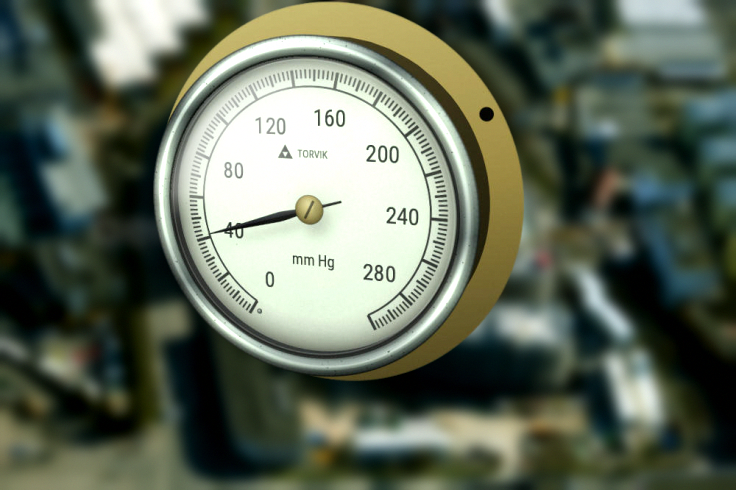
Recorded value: 42 mmHg
